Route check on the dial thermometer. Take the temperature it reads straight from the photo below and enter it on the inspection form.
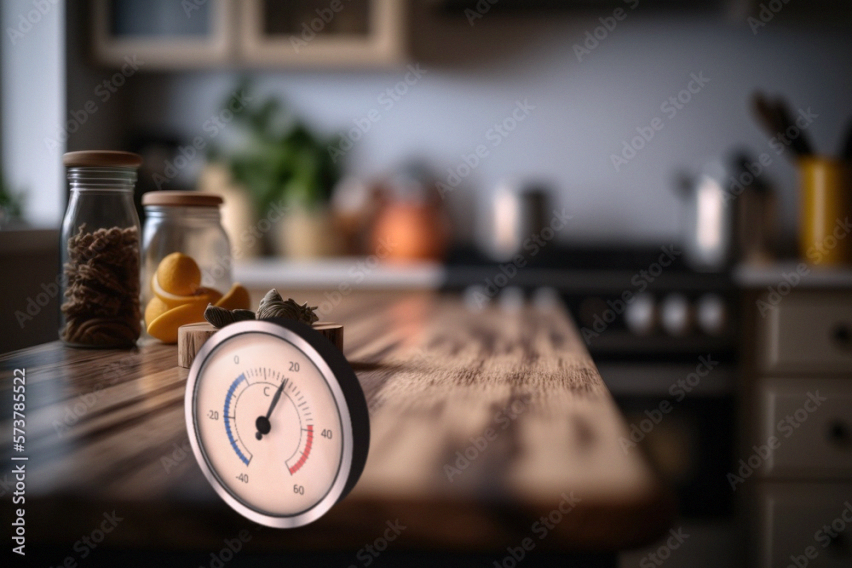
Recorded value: 20 °C
